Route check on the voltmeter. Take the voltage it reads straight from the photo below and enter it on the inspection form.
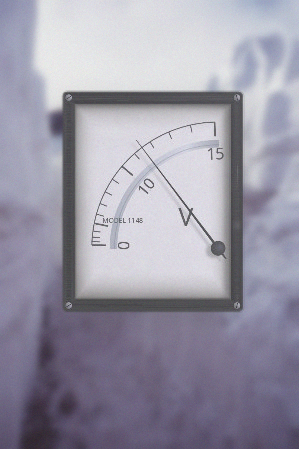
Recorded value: 11.5 V
